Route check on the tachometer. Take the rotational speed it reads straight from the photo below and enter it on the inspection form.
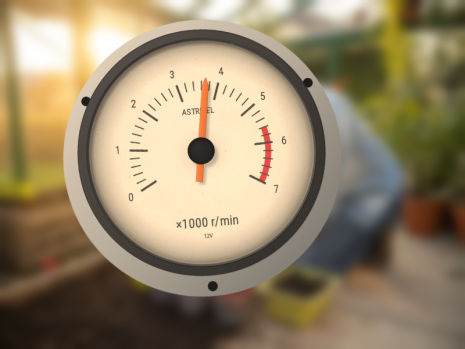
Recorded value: 3700 rpm
